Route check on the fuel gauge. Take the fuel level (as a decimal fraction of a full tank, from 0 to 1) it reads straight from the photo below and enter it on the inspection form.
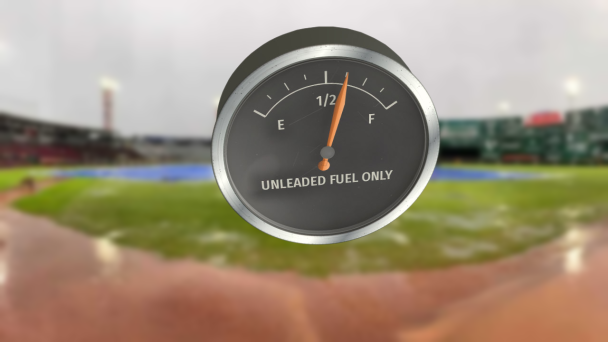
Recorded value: 0.625
